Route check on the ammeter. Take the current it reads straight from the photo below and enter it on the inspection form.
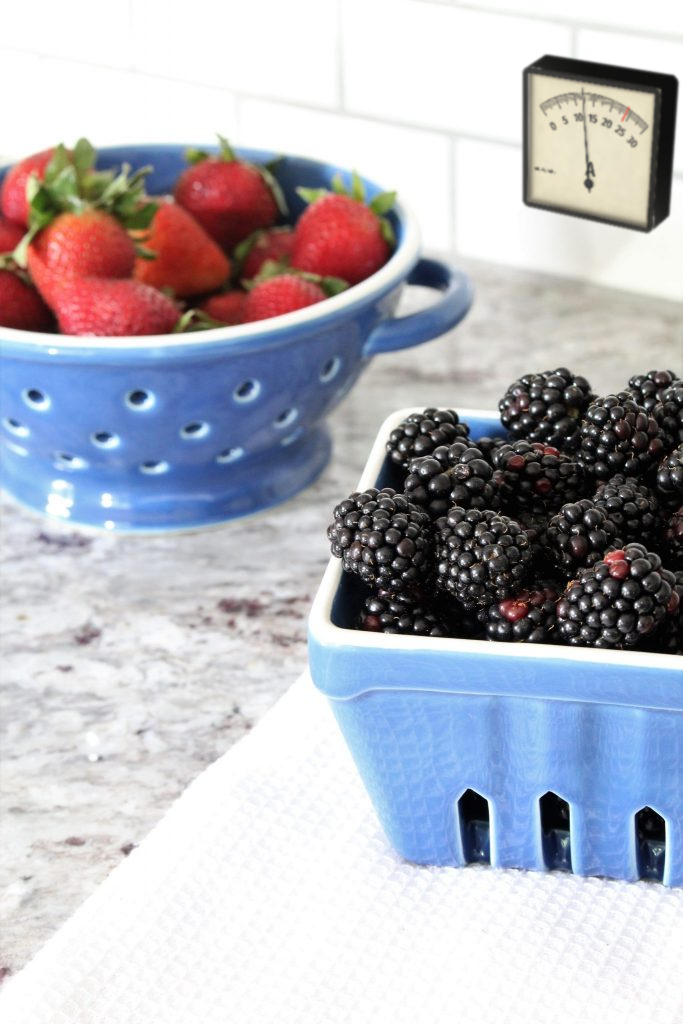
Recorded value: 12.5 A
